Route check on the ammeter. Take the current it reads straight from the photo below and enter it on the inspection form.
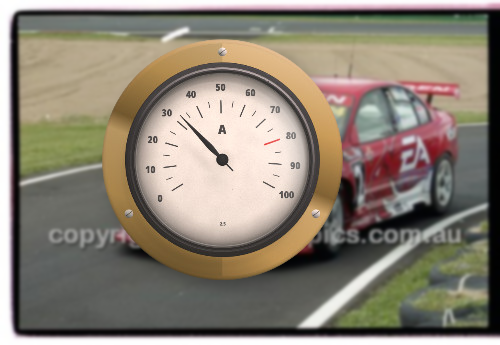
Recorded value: 32.5 A
